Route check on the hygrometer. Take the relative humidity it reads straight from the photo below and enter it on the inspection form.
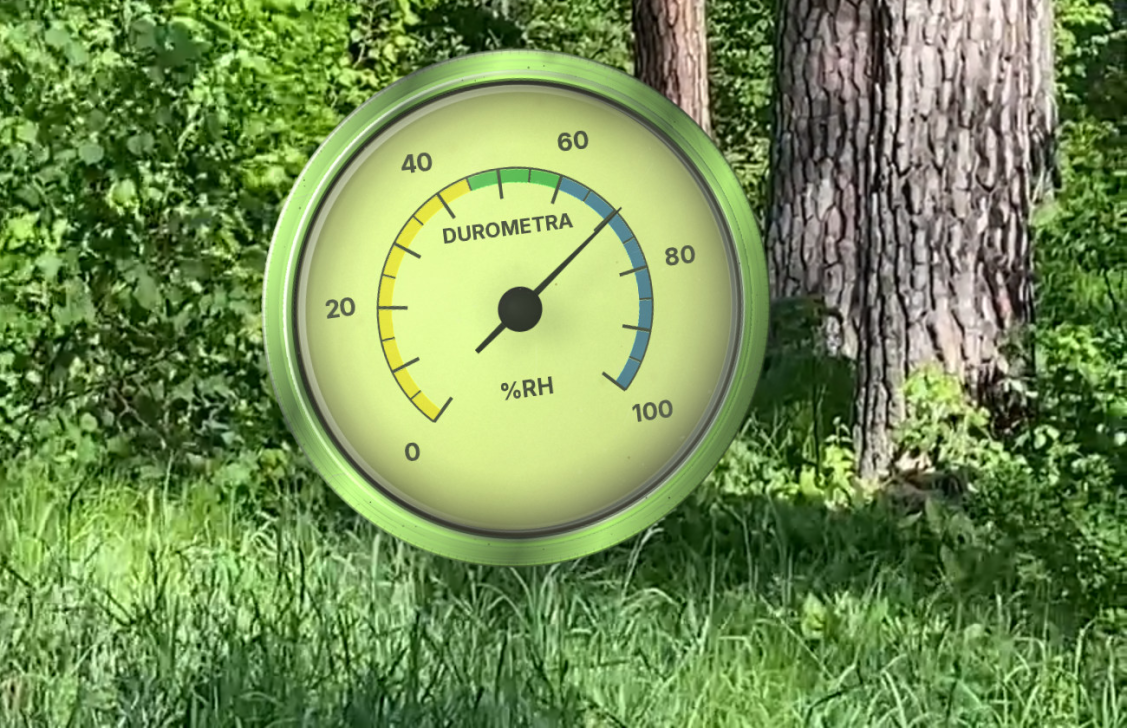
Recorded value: 70 %
